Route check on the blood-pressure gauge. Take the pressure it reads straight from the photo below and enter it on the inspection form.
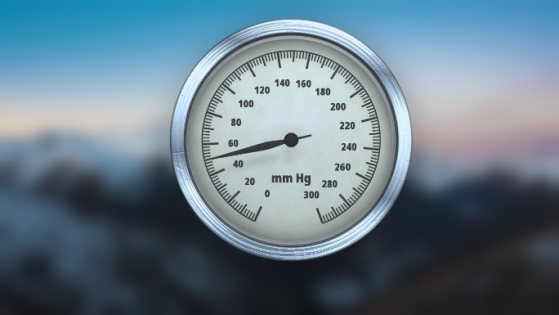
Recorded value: 50 mmHg
